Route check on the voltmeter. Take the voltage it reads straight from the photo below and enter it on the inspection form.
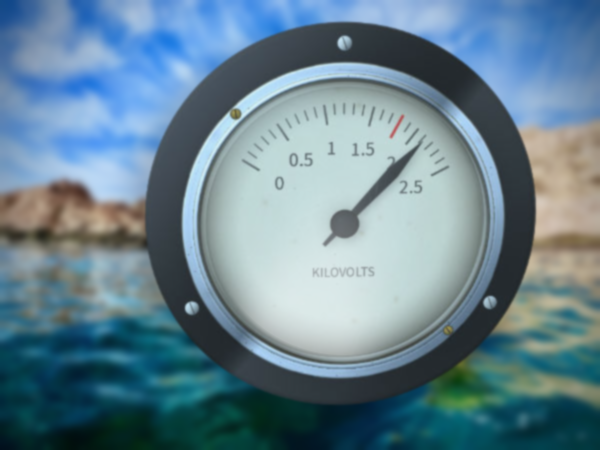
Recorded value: 2.1 kV
